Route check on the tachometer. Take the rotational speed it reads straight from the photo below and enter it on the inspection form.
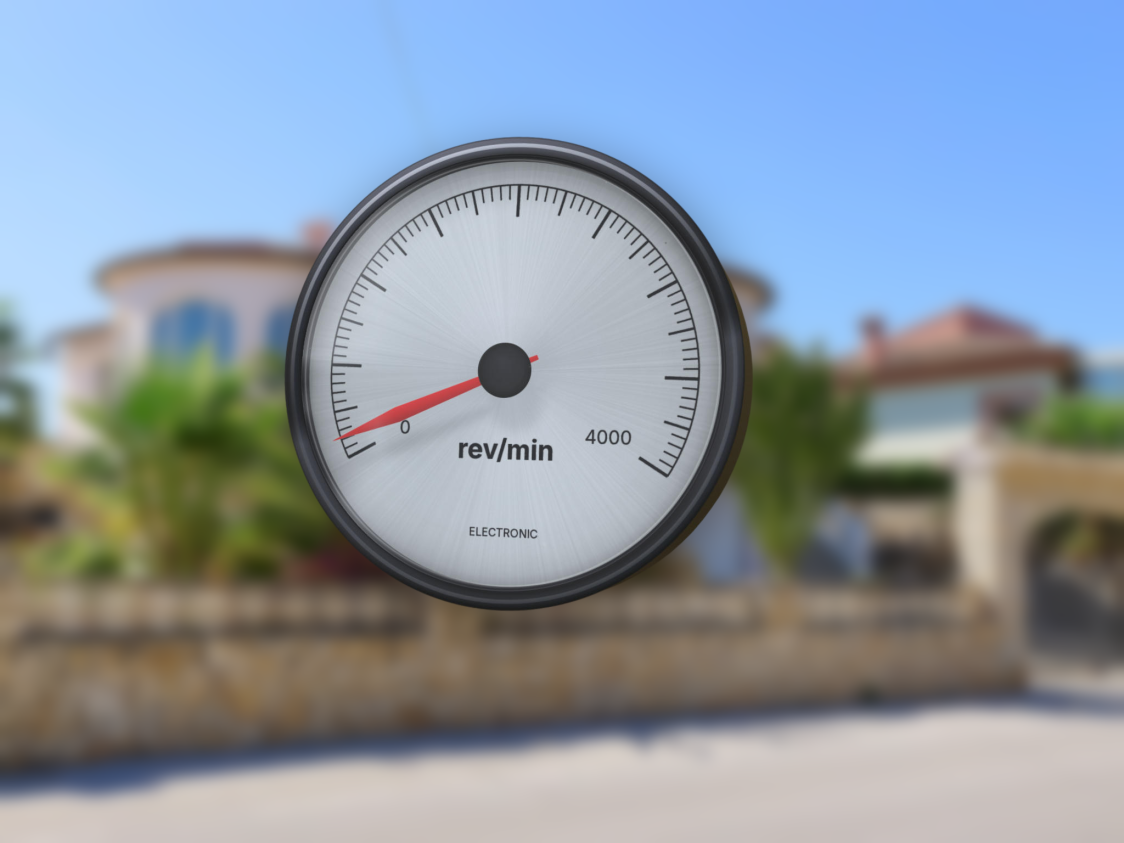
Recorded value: 100 rpm
